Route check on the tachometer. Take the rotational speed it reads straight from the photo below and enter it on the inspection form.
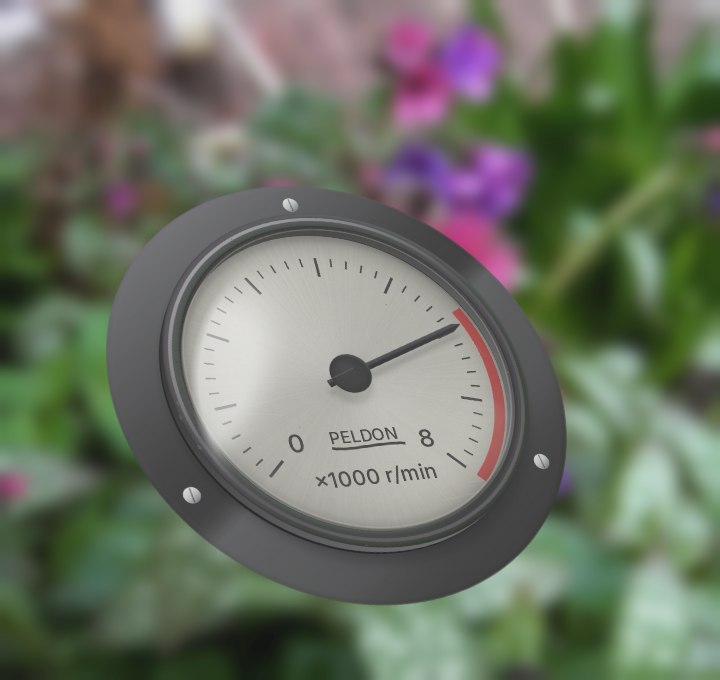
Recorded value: 6000 rpm
